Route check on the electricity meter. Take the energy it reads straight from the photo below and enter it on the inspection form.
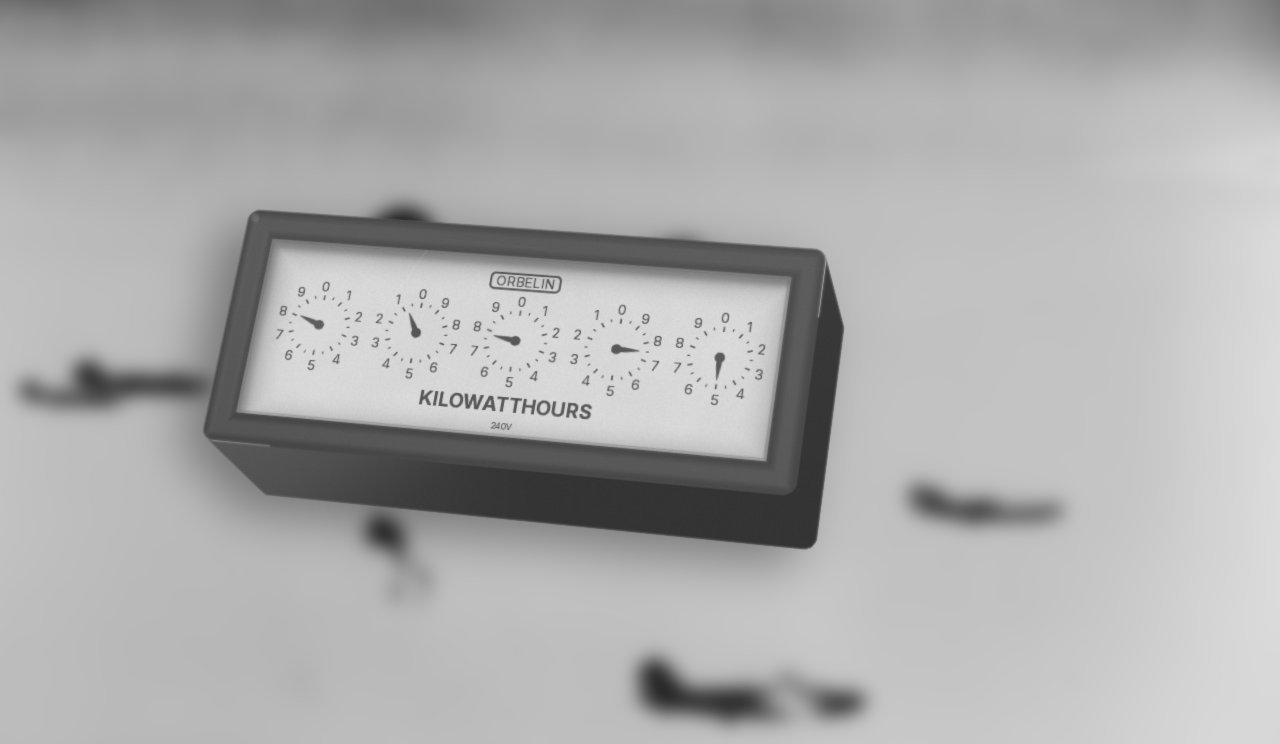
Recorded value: 80775 kWh
